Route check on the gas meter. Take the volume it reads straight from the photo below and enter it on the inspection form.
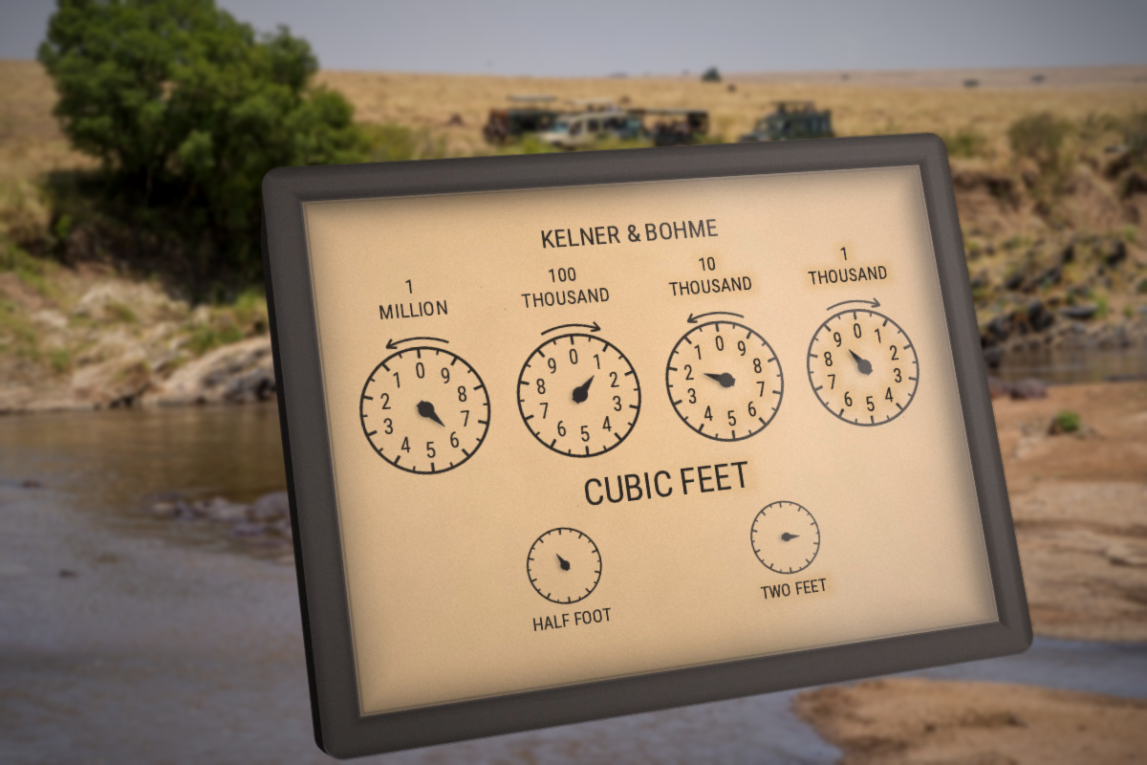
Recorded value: 611900 ft³
